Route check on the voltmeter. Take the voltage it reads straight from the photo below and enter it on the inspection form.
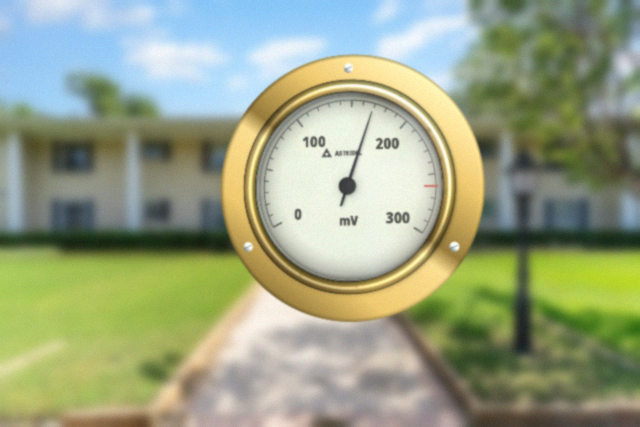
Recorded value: 170 mV
